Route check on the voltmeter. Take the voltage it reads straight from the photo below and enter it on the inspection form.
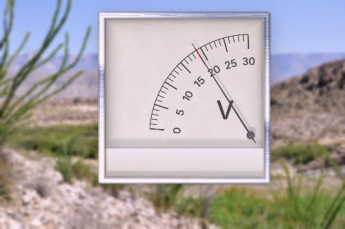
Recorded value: 19 V
